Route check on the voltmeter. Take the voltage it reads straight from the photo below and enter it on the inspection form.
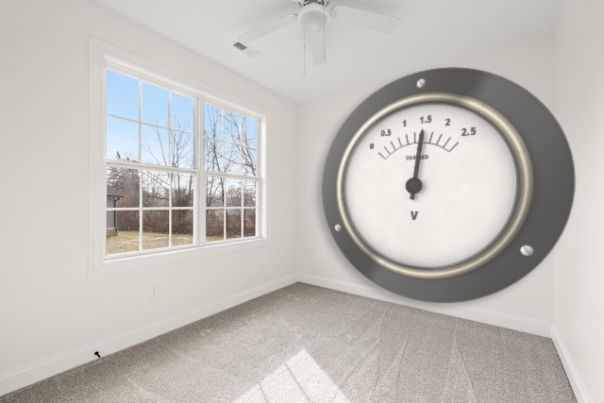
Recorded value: 1.5 V
